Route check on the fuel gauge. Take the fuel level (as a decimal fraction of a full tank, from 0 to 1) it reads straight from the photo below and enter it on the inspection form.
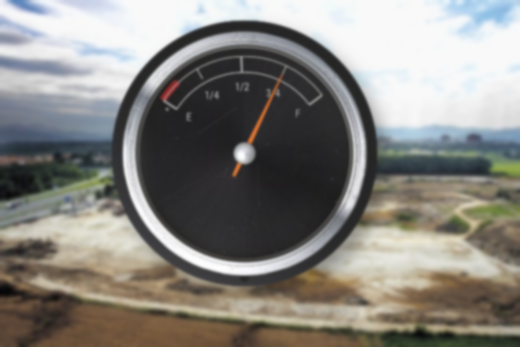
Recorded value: 0.75
